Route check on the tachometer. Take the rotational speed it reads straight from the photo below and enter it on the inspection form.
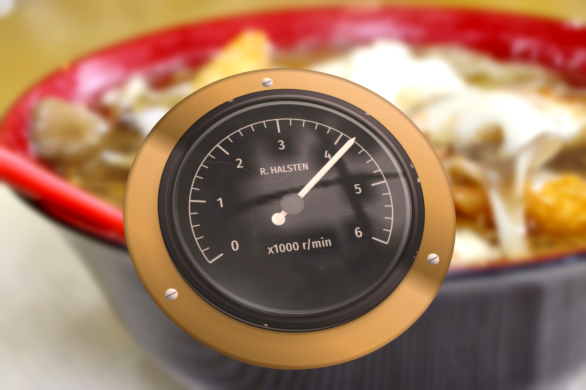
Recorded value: 4200 rpm
